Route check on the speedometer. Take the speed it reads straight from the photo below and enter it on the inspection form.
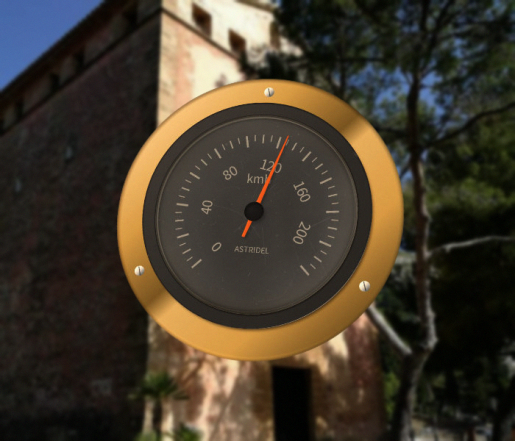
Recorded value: 125 km/h
